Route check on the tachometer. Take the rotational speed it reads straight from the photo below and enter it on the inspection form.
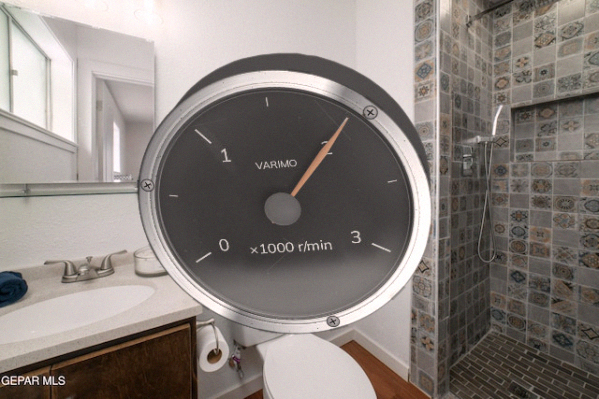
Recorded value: 2000 rpm
